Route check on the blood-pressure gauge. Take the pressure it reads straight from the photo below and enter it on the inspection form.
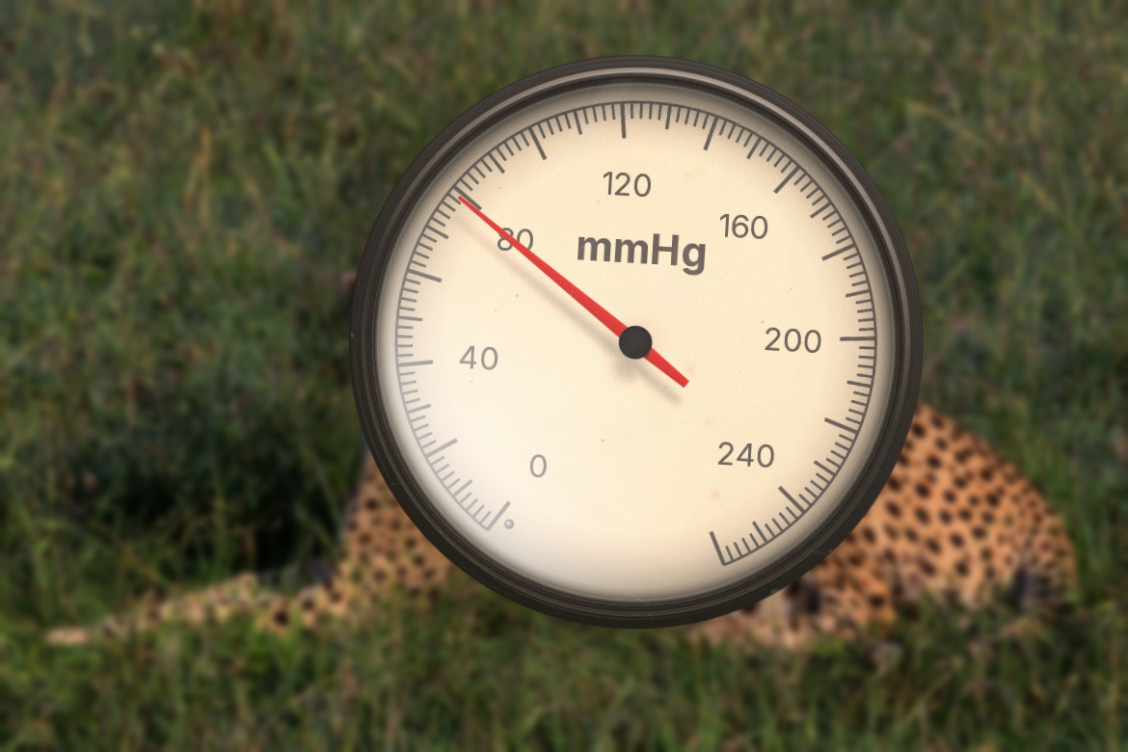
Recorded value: 79 mmHg
